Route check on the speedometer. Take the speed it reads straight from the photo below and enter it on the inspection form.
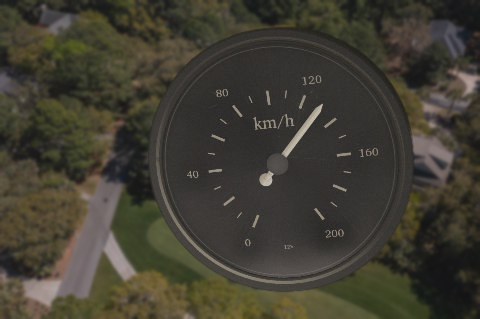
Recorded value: 130 km/h
